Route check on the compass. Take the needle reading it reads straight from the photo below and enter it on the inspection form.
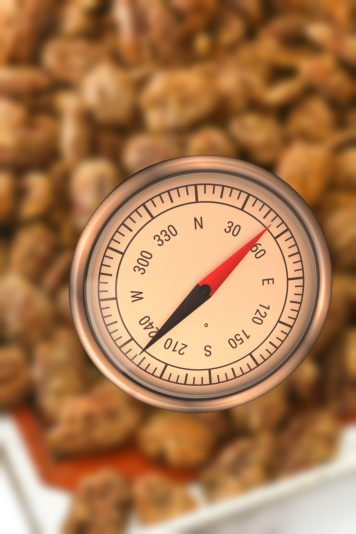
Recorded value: 50 °
